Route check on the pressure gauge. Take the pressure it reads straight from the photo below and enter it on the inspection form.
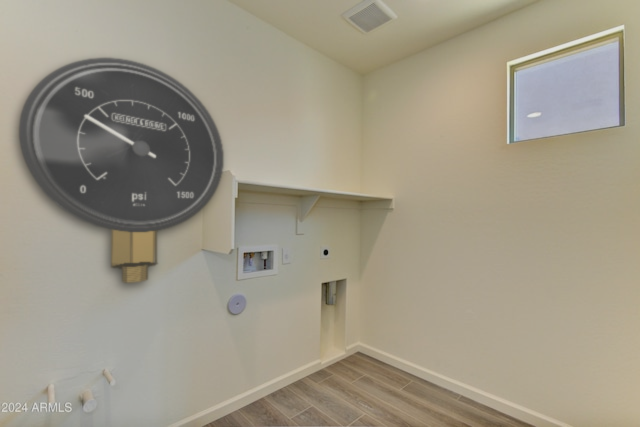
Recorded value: 400 psi
